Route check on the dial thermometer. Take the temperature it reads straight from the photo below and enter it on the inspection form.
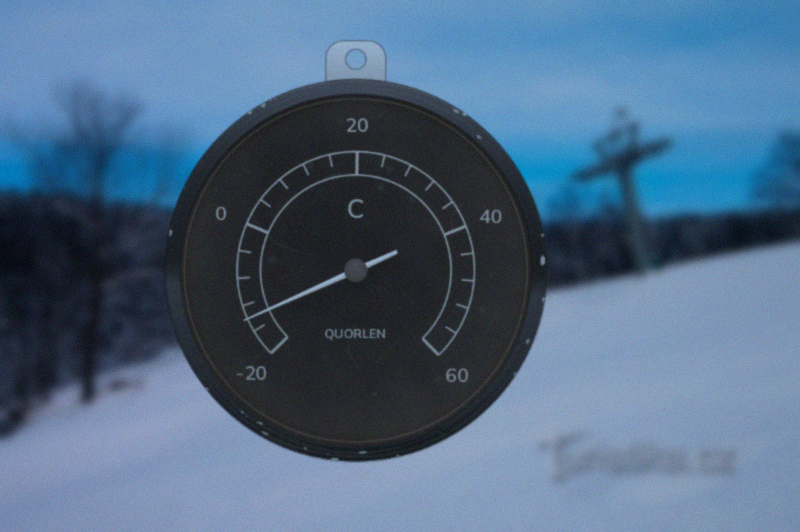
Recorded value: -14 °C
